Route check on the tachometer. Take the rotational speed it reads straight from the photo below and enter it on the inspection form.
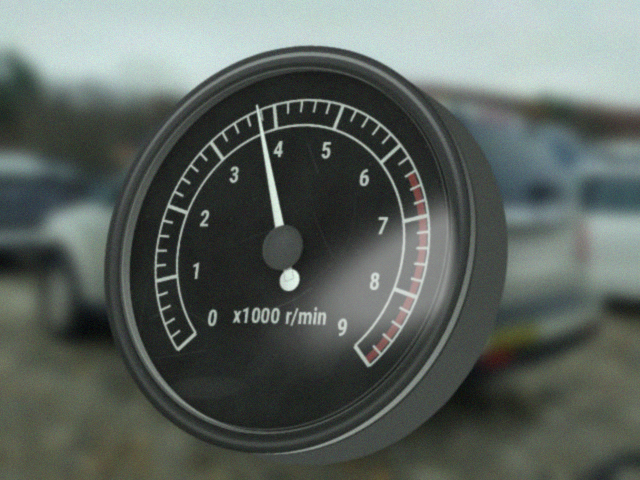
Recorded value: 3800 rpm
